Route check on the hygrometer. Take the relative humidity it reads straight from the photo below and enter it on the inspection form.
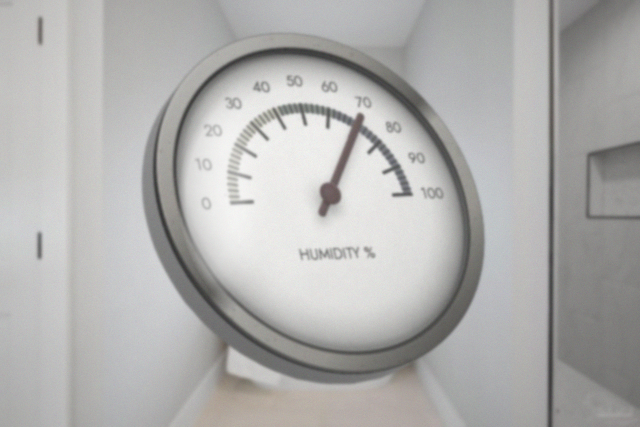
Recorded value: 70 %
